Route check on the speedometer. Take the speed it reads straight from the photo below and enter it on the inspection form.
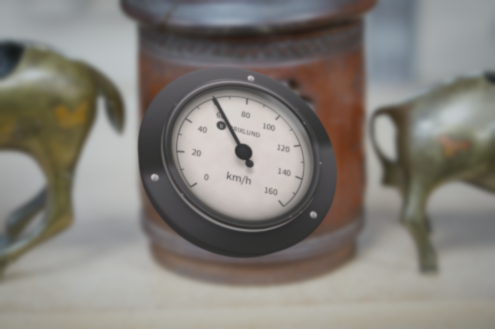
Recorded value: 60 km/h
